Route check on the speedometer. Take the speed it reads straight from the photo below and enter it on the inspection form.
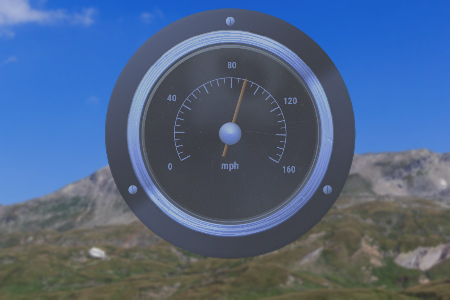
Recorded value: 90 mph
